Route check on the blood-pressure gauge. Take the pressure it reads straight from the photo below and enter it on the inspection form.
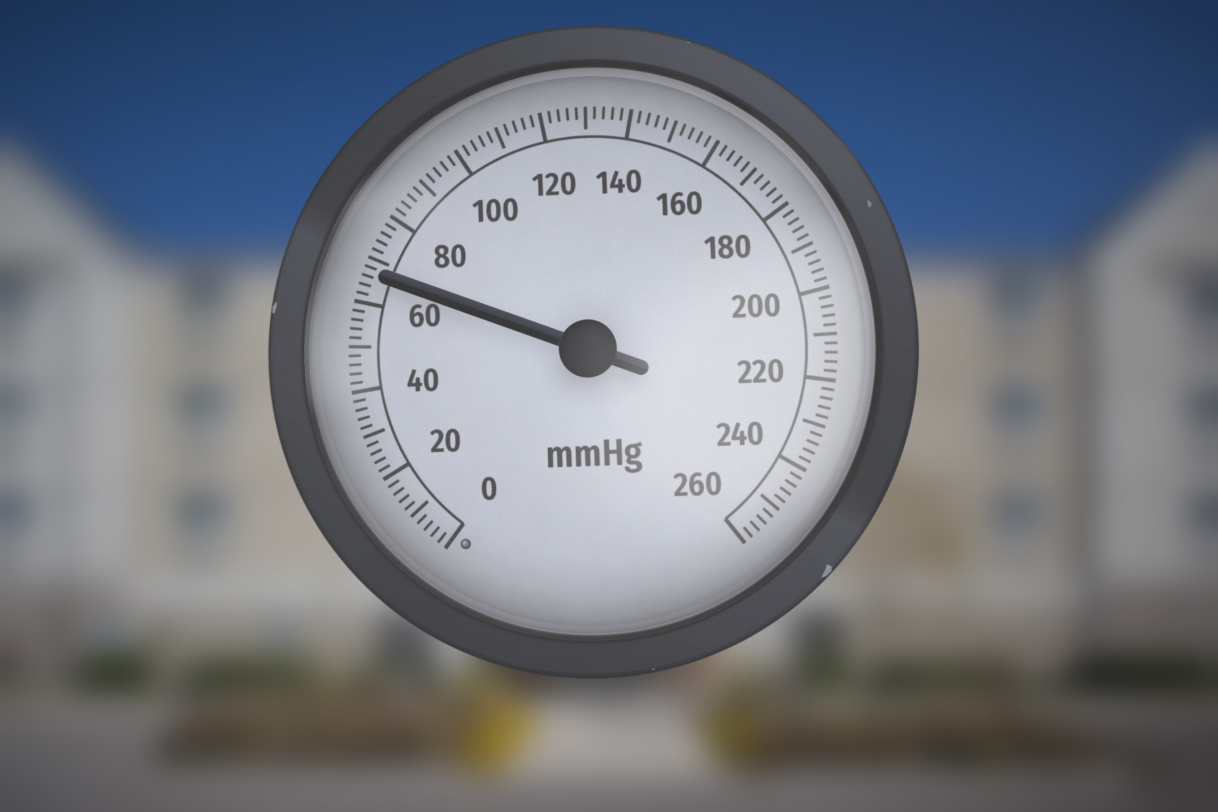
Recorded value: 67 mmHg
